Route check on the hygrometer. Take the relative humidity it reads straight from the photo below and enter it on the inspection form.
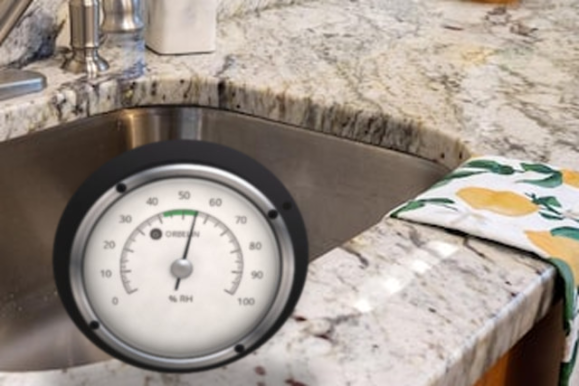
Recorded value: 55 %
